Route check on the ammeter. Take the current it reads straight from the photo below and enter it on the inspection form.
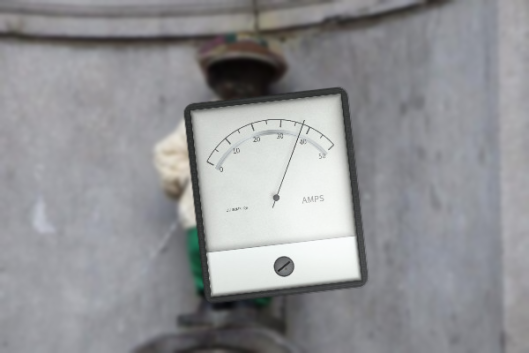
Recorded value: 37.5 A
